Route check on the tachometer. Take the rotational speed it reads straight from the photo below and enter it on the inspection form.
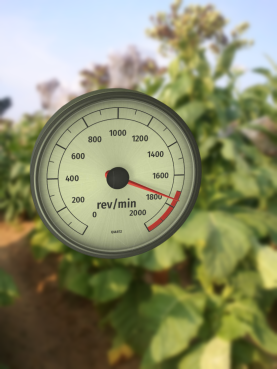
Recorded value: 1750 rpm
